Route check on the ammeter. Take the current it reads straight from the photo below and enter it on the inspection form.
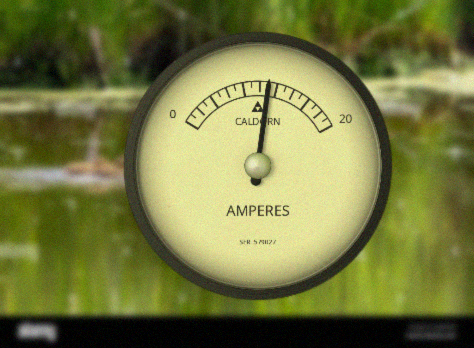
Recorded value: 11 A
